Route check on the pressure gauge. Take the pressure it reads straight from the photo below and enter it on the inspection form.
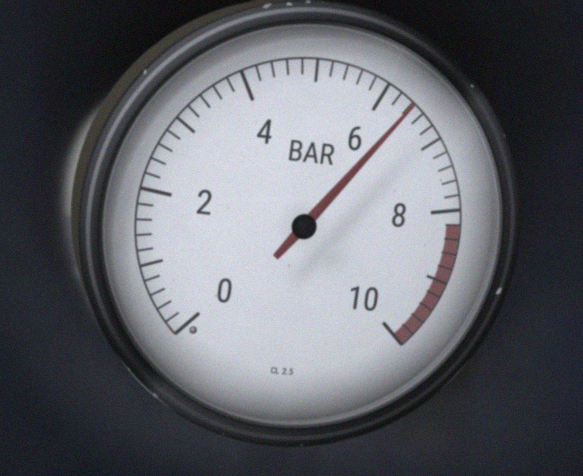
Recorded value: 6.4 bar
